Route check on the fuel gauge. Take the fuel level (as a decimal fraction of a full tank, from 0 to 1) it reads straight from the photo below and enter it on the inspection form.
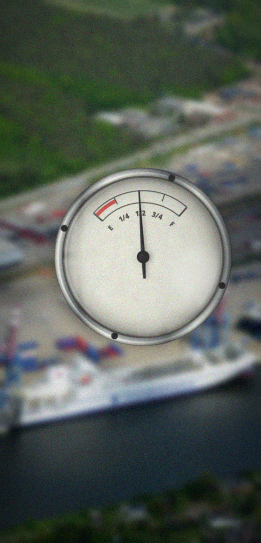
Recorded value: 0.5
